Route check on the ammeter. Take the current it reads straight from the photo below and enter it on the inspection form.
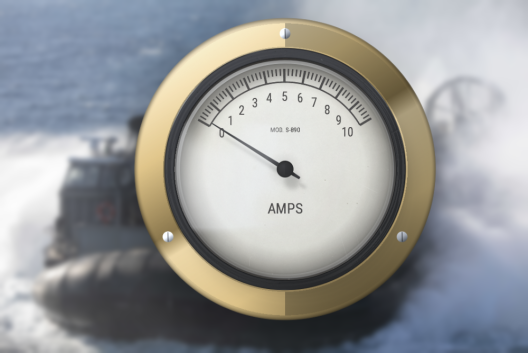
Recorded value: 0.2 A
